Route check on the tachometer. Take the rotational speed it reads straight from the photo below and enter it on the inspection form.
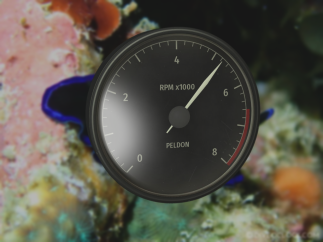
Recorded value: 5200 rpm
